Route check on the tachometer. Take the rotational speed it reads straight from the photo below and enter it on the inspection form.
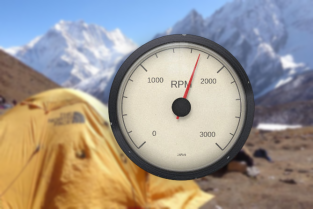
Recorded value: 1700 rpm
